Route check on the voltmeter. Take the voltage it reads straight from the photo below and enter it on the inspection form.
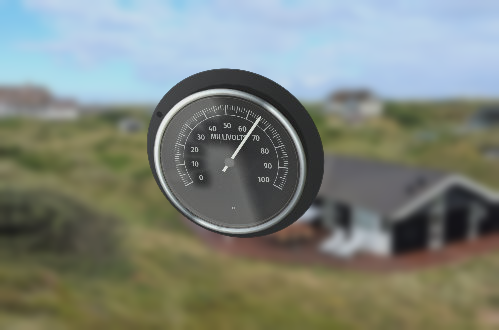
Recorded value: 65 mV
